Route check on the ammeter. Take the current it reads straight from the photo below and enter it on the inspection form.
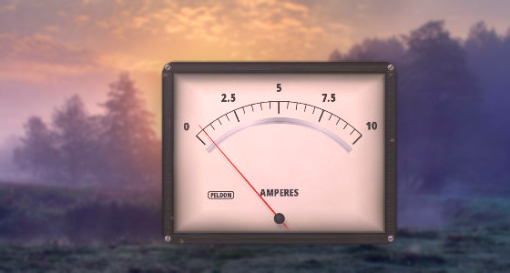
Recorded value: 0.5 A
